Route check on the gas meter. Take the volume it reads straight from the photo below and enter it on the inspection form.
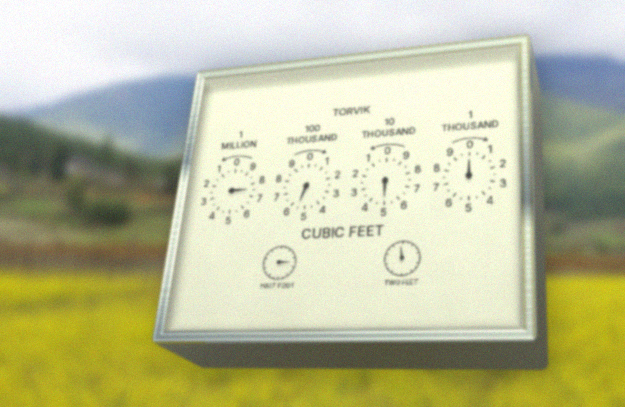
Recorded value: 755000 ft³
